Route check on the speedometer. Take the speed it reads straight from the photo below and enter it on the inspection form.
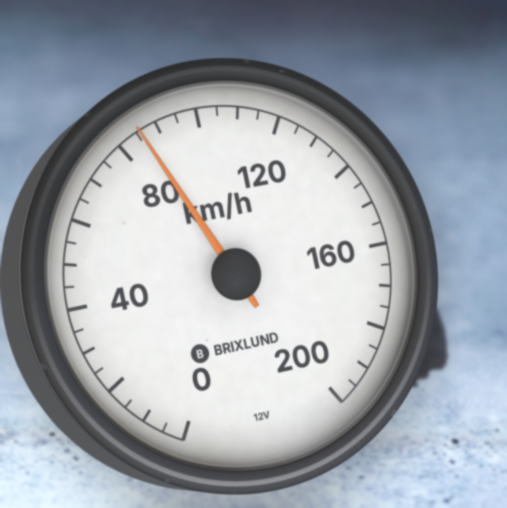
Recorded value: 85 km/h
